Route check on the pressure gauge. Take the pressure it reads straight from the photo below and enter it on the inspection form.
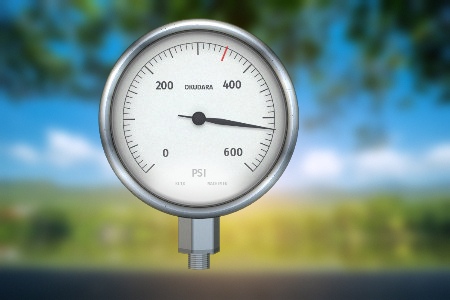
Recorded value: 520 psi
